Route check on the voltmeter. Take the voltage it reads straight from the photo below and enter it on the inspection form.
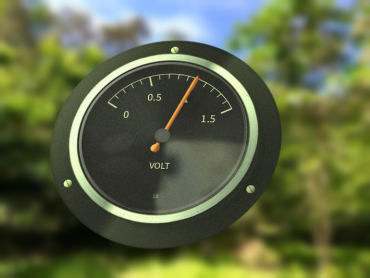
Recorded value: 1 V
